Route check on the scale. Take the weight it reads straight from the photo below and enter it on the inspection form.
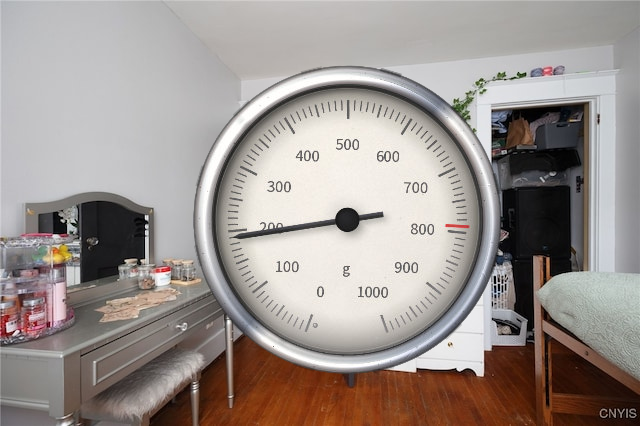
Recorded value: 190 g
